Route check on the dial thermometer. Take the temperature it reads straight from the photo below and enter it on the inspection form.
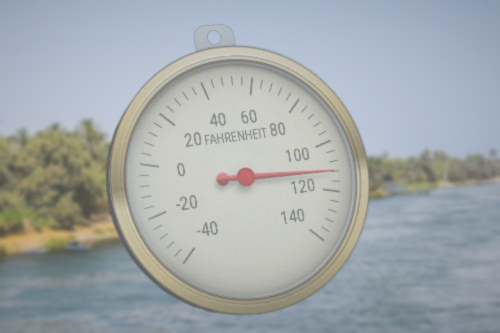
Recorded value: 112 °F
